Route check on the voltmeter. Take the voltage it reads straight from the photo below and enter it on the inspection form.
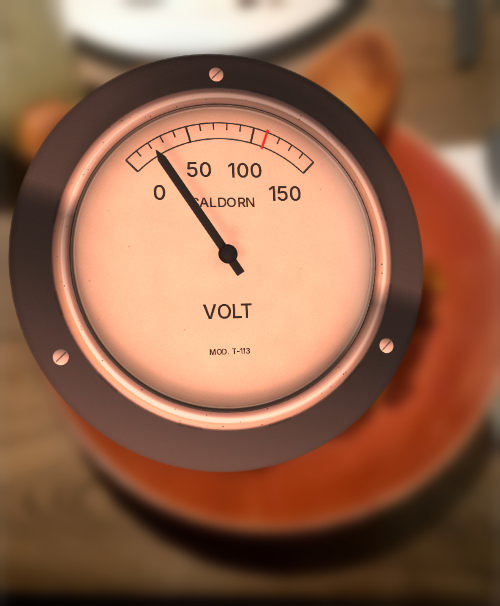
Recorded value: 20 V
